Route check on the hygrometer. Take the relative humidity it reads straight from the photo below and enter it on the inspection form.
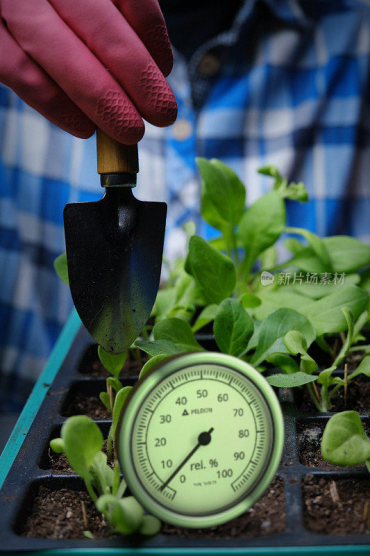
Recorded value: 5 %
